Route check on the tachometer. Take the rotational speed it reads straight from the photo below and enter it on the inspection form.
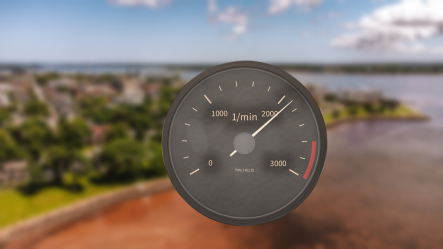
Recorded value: 2100 rpm
